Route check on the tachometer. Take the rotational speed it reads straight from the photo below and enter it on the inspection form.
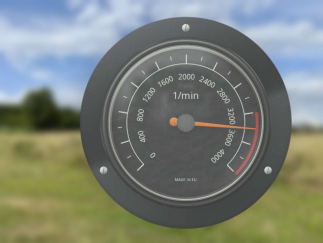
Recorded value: 3400 rpm
